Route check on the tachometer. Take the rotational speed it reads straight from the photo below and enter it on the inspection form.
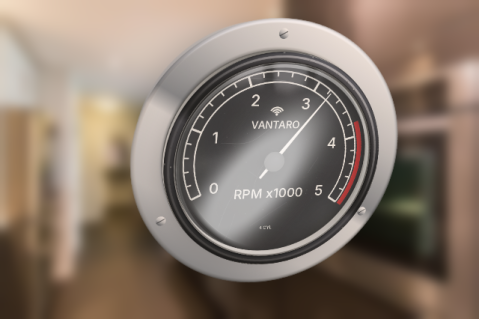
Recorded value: 3200 rpm
